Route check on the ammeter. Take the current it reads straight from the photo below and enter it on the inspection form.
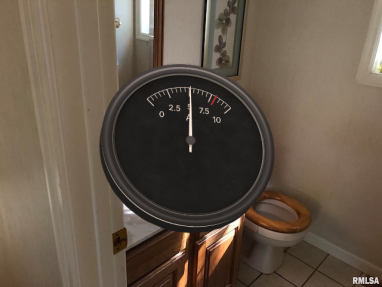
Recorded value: 5 A
